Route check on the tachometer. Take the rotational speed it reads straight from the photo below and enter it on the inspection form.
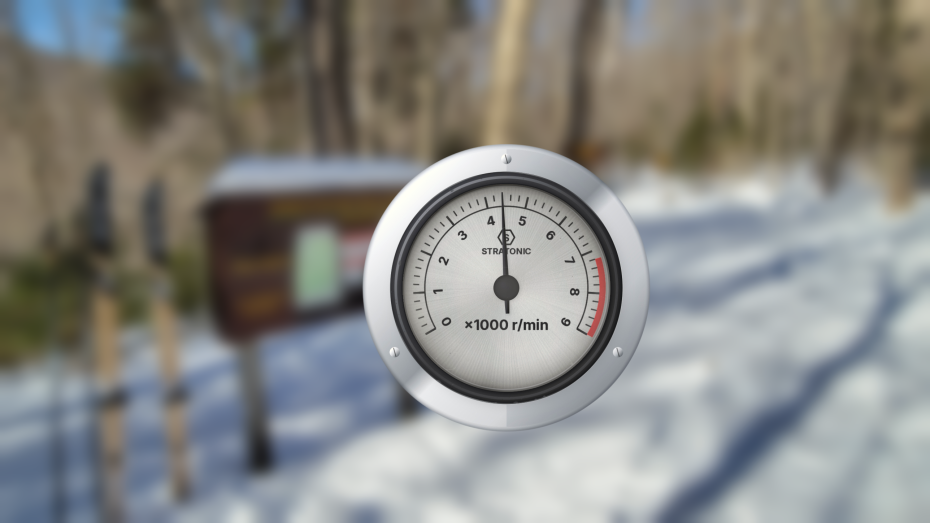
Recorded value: 4400 rpm
